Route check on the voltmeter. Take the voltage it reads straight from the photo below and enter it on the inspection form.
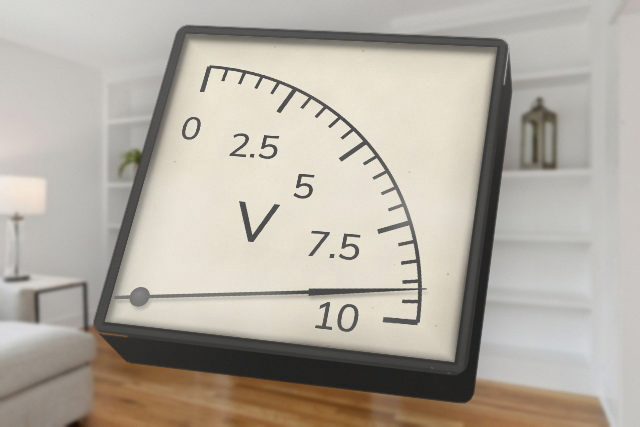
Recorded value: 9.25 V
